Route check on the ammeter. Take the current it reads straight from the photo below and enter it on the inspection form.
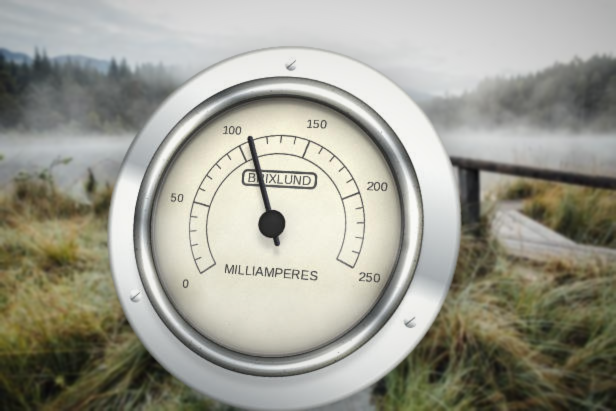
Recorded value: 110 mA
